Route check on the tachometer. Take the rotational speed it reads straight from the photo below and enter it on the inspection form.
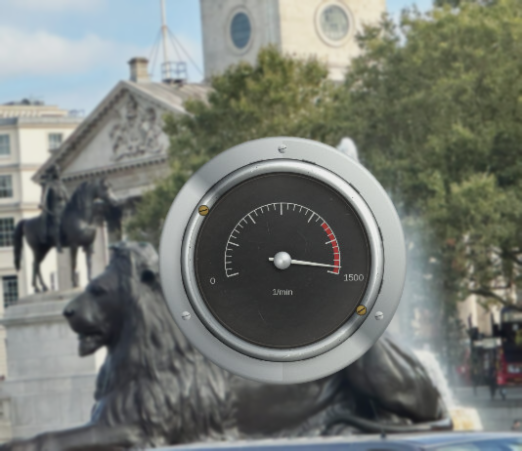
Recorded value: 1450 rpm
